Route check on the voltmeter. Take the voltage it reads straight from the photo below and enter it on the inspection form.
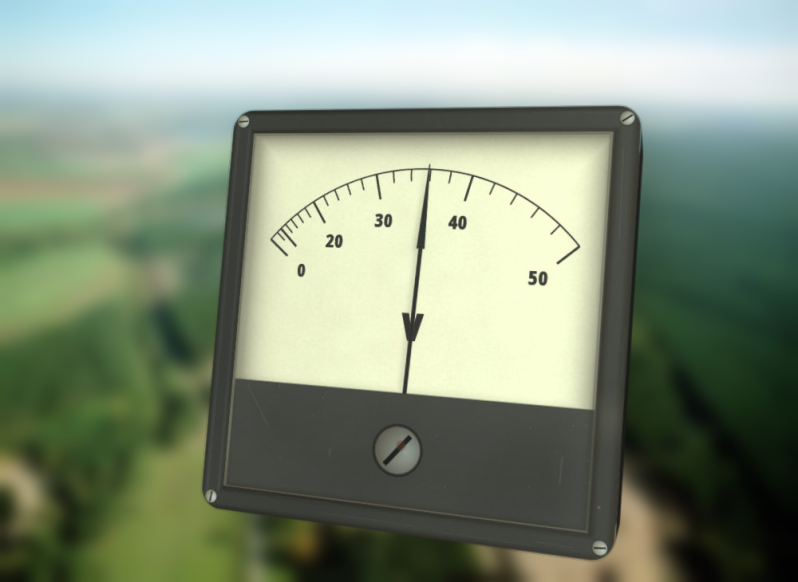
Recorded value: 36 V
